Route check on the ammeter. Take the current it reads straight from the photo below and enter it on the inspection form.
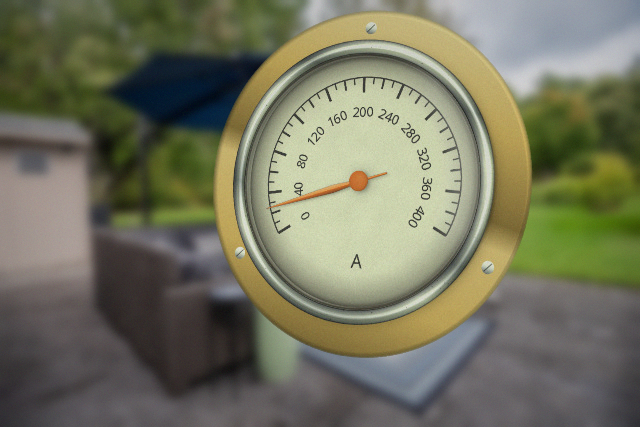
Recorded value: 25 A
